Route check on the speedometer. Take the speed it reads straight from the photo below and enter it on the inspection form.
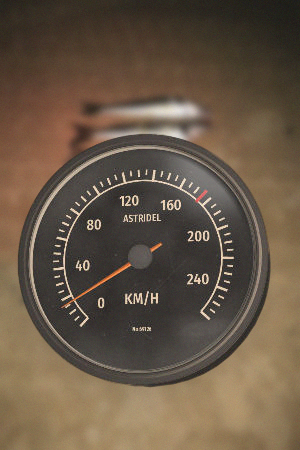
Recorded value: 15 km/h
